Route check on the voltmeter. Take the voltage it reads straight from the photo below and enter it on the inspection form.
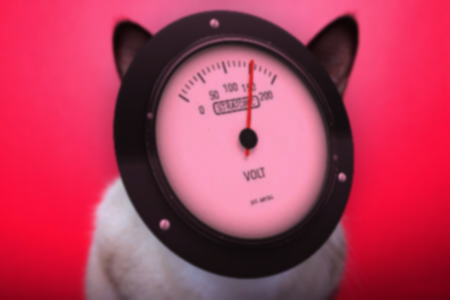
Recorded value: 150 V
